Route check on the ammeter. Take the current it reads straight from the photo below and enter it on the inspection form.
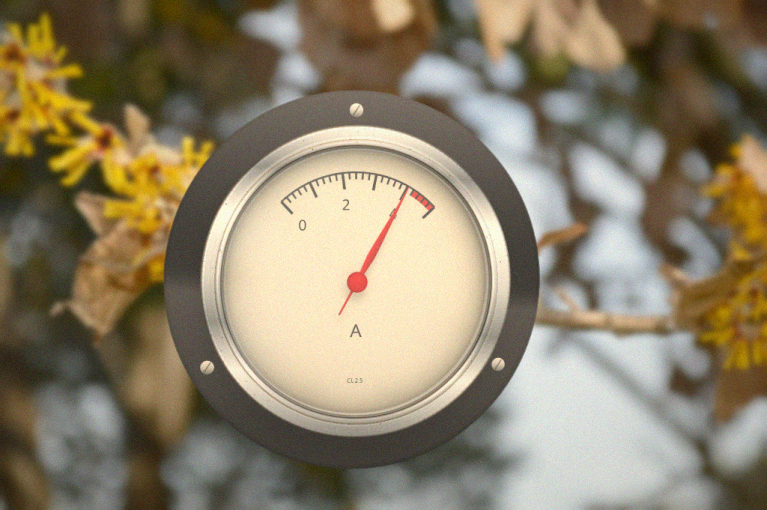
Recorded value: 4 A
